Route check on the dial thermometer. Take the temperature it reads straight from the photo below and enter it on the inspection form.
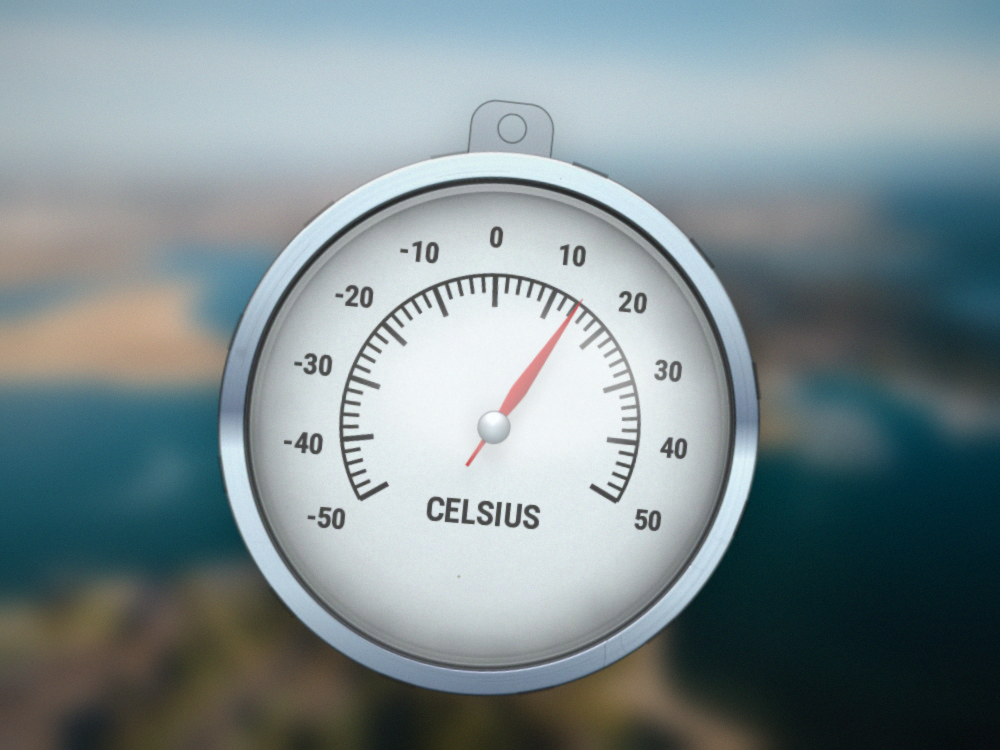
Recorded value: 14 °C
